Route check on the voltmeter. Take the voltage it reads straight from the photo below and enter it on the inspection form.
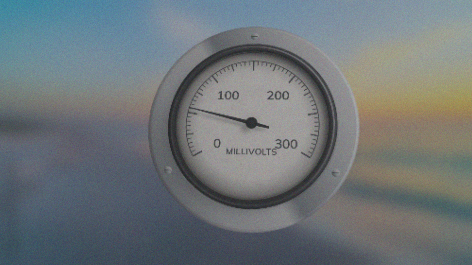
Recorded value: 55 mV
